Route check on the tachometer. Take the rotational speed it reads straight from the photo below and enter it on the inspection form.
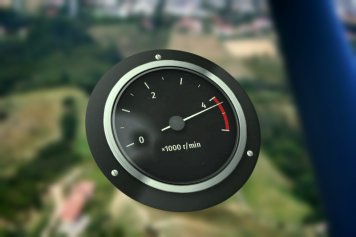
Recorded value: 4250 rpm
